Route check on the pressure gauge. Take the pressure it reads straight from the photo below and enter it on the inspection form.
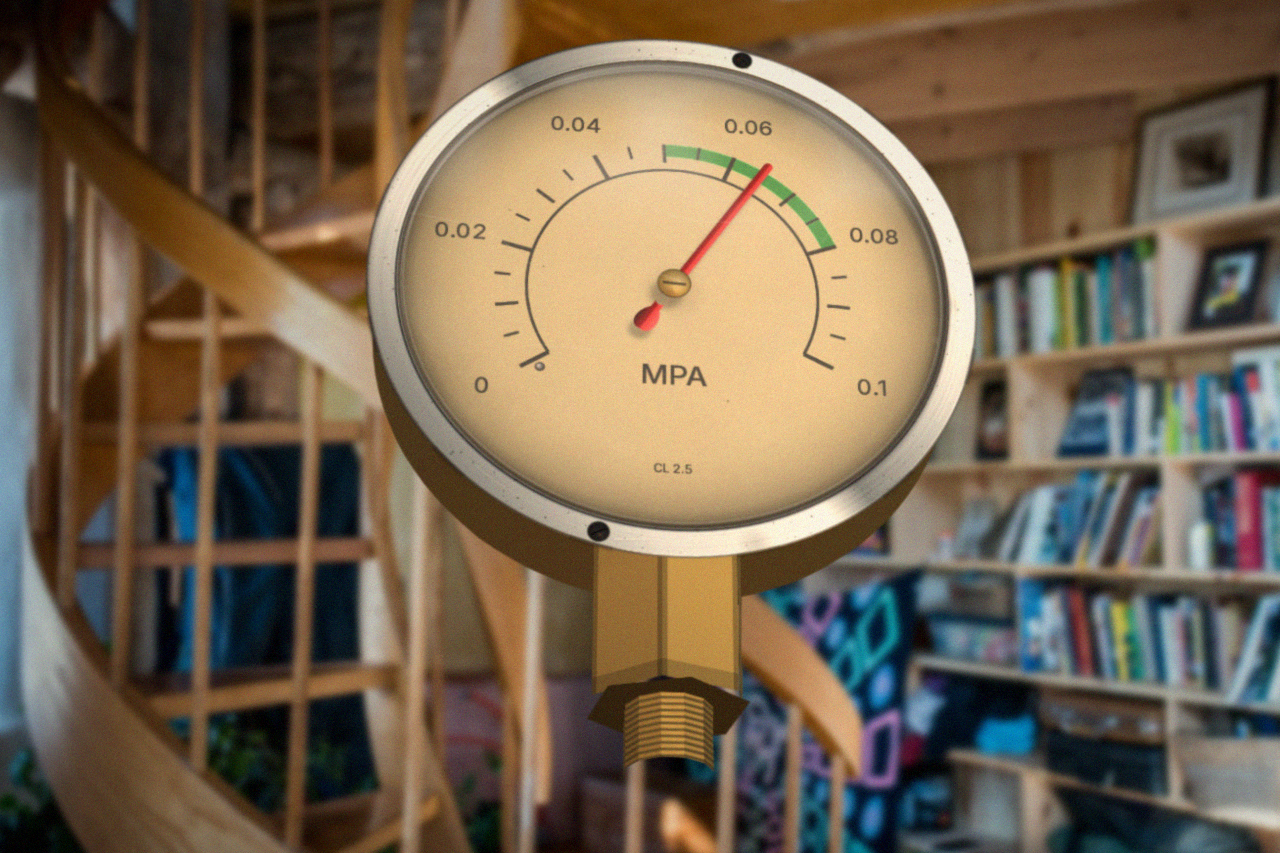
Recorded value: 0.065 MPa
